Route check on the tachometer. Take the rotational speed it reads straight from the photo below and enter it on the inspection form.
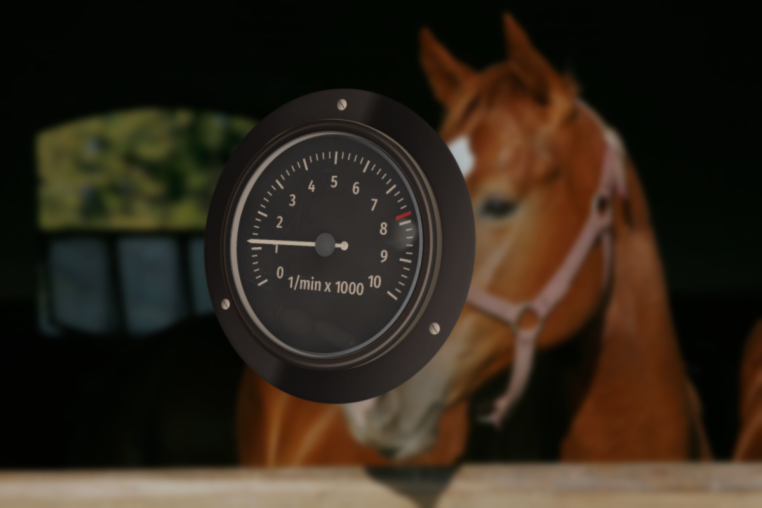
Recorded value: 1200 rpm
